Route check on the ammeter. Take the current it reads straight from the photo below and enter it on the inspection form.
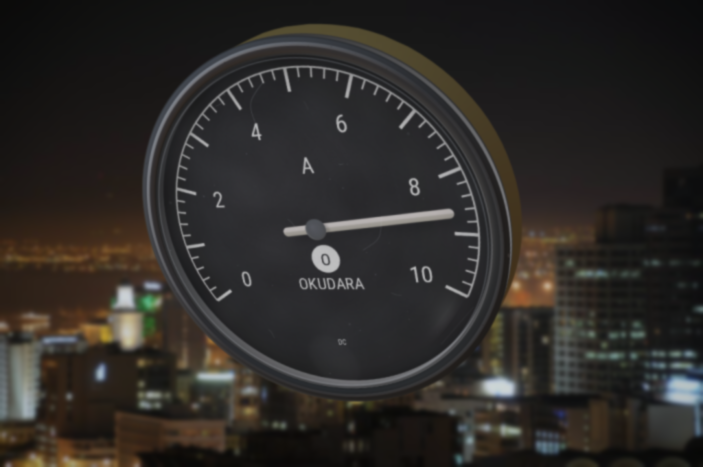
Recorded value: 8.6 A
